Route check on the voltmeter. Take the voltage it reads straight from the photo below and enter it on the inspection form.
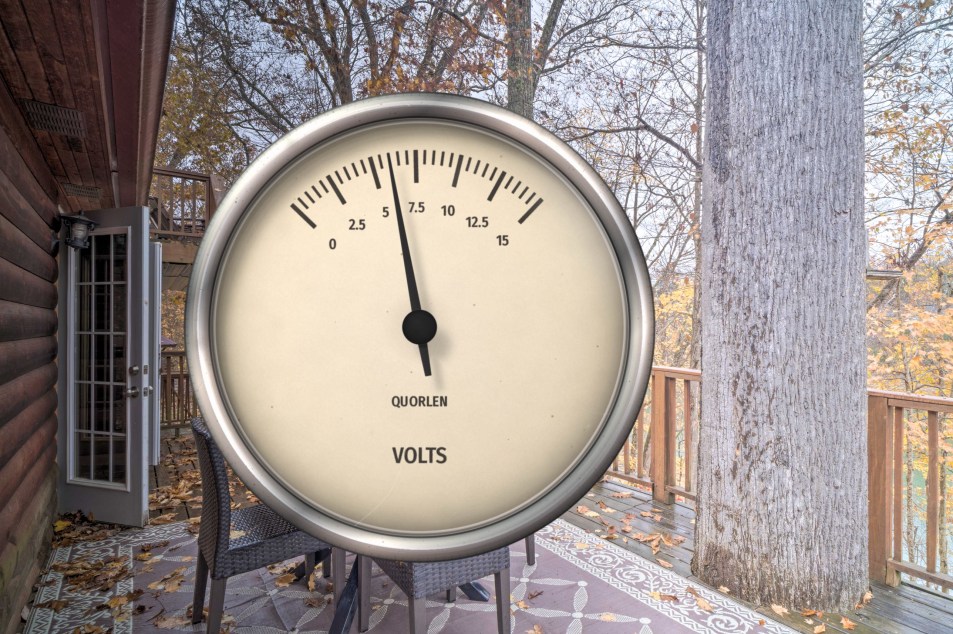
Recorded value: 6 V
